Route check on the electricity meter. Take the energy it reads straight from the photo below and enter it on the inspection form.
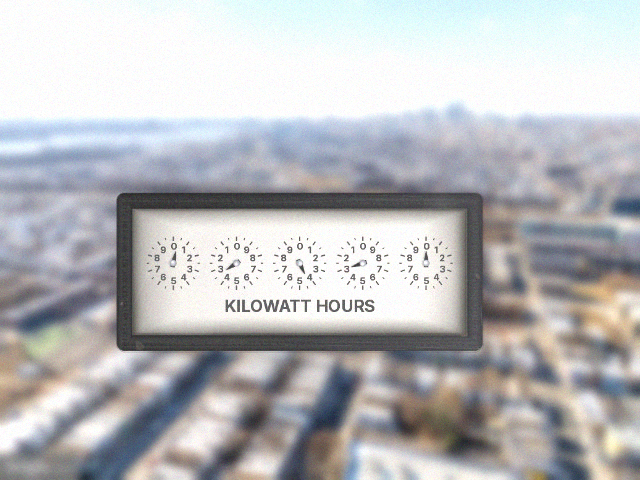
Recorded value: 3430 kWh
